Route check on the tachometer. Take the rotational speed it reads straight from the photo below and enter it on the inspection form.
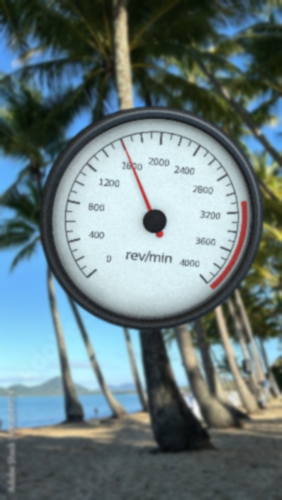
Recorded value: 1600 rpm
